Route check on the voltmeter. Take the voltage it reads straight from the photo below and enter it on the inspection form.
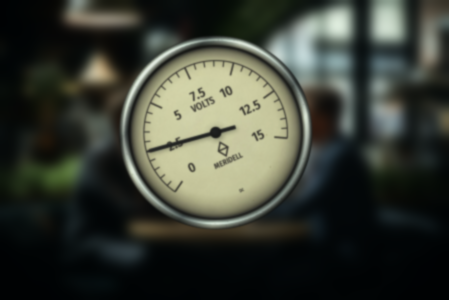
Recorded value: 2.5 V
